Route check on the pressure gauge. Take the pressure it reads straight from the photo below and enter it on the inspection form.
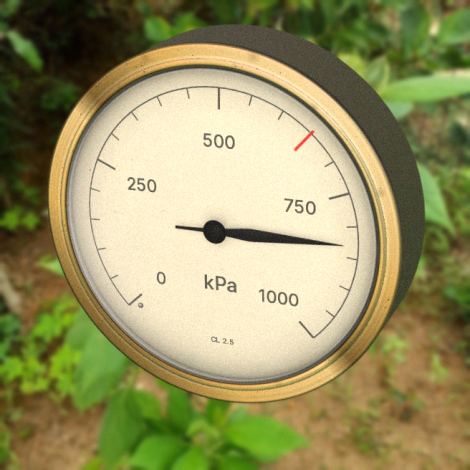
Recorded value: 825 kPa
